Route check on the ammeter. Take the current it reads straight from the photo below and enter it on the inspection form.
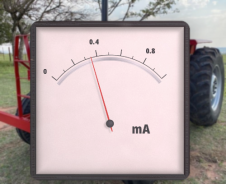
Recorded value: 0.35 mA
